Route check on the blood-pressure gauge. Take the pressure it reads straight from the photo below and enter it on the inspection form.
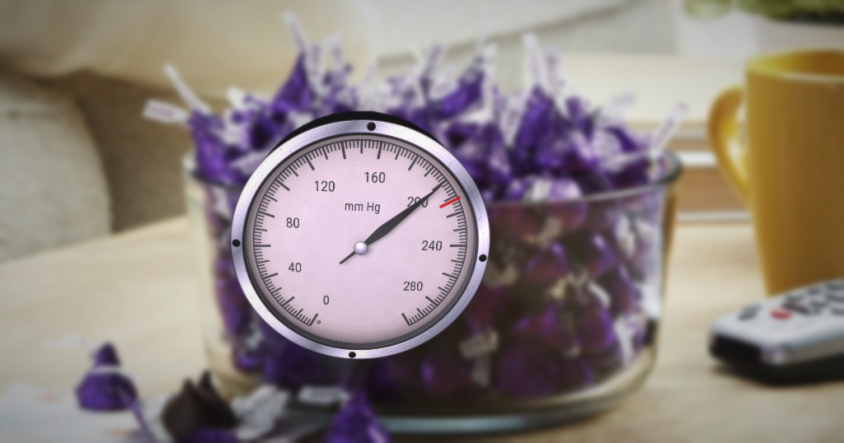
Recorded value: 200 mmHg
